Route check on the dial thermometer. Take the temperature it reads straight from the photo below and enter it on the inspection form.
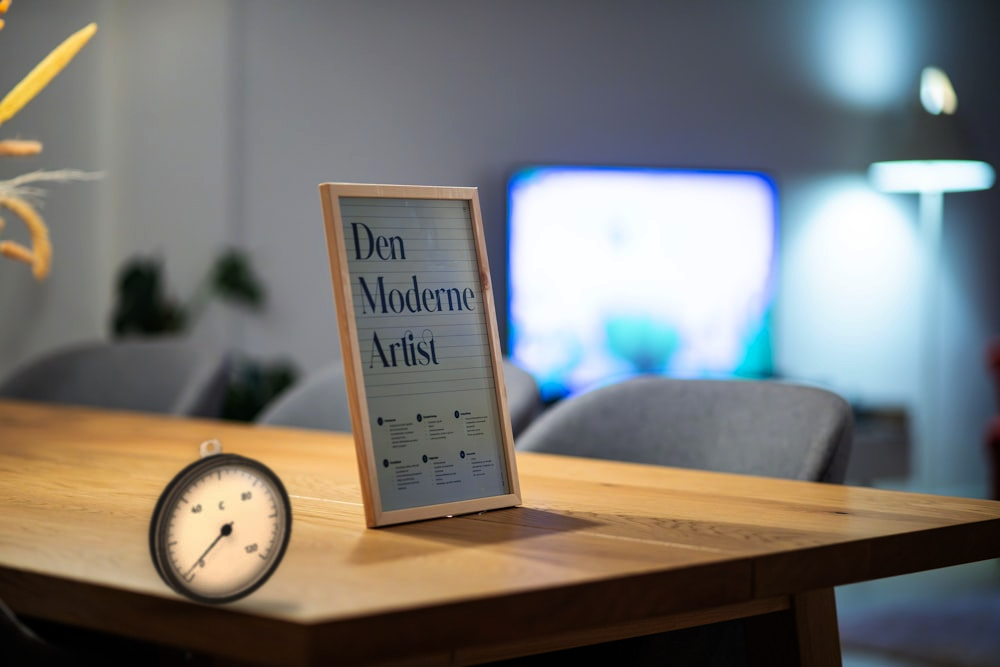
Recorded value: 4 °C
